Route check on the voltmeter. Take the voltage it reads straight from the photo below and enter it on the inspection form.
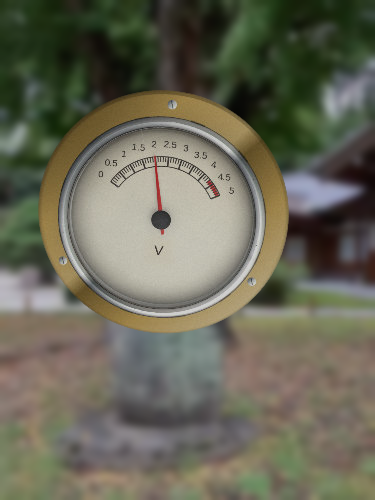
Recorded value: 2 V
